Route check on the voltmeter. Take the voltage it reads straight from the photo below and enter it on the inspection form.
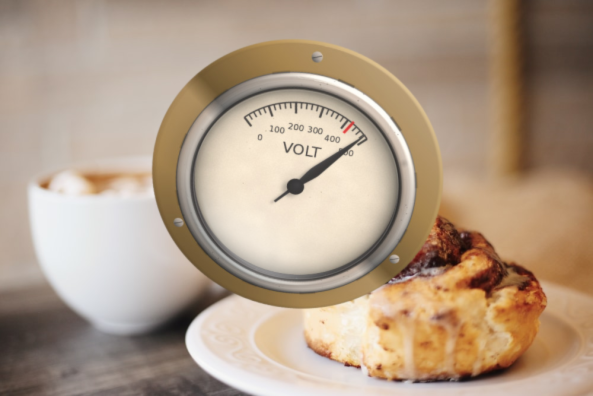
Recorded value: 480 V
